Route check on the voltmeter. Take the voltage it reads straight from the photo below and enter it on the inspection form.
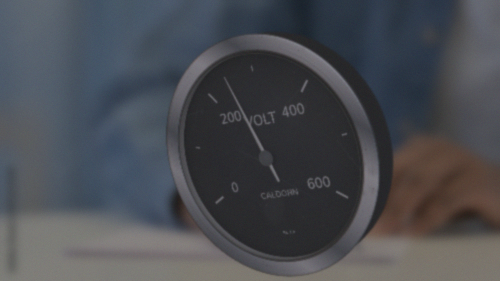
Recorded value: 250 V
